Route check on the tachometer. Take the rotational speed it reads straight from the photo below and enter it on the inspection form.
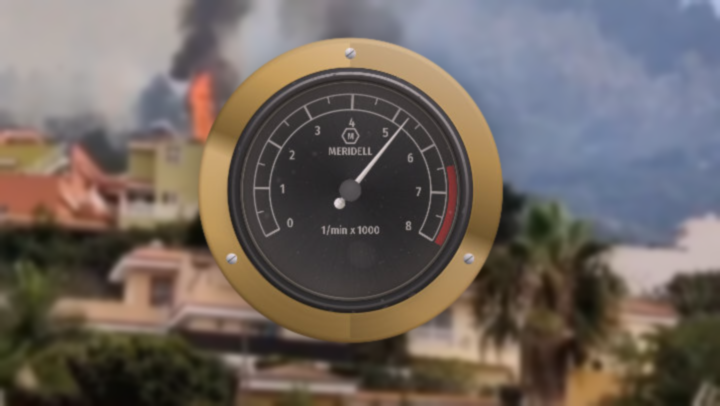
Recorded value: 5250 rpm
